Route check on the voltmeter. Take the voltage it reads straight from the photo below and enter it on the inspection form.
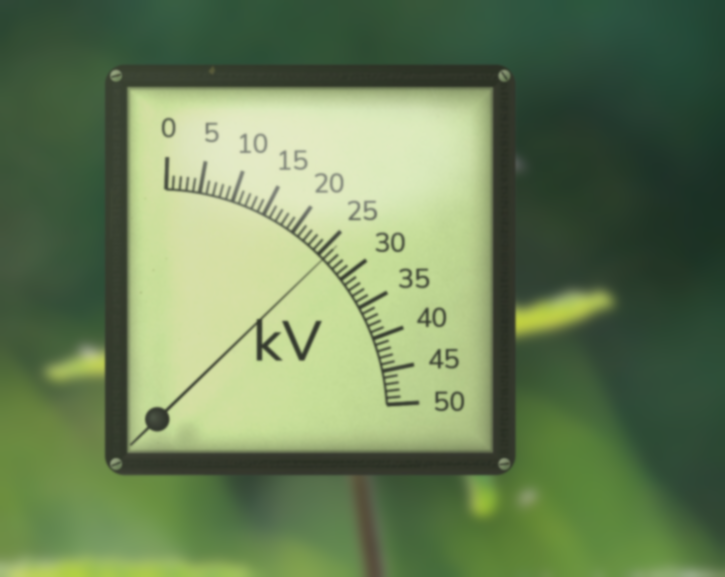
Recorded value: 26 kV
